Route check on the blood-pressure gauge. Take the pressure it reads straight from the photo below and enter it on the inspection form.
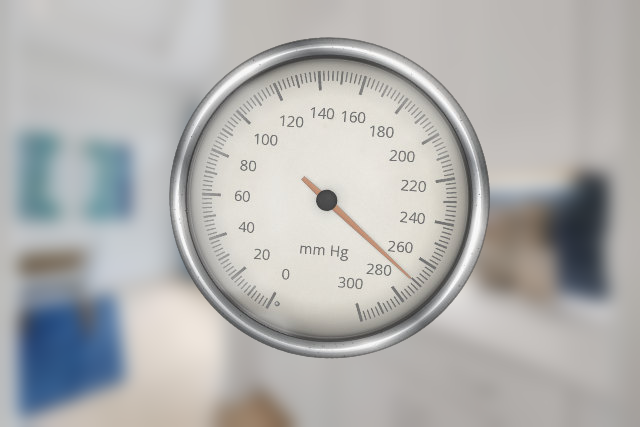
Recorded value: 270 mmHg
